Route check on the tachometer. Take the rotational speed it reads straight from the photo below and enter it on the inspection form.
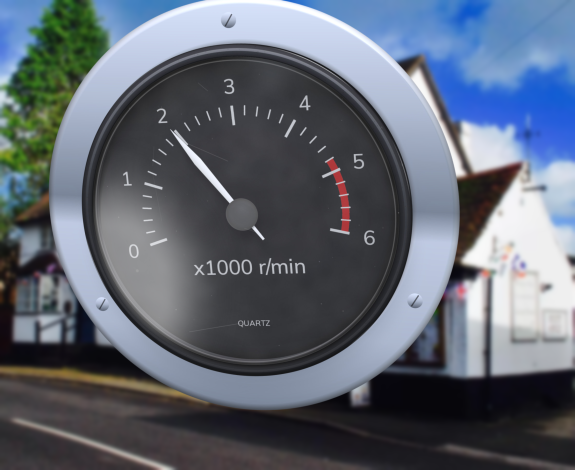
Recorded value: 2000 rpm
